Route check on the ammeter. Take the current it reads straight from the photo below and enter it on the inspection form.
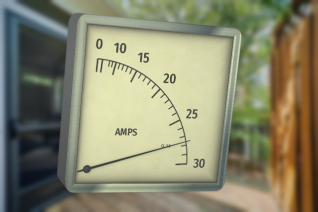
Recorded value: 27.5 A
